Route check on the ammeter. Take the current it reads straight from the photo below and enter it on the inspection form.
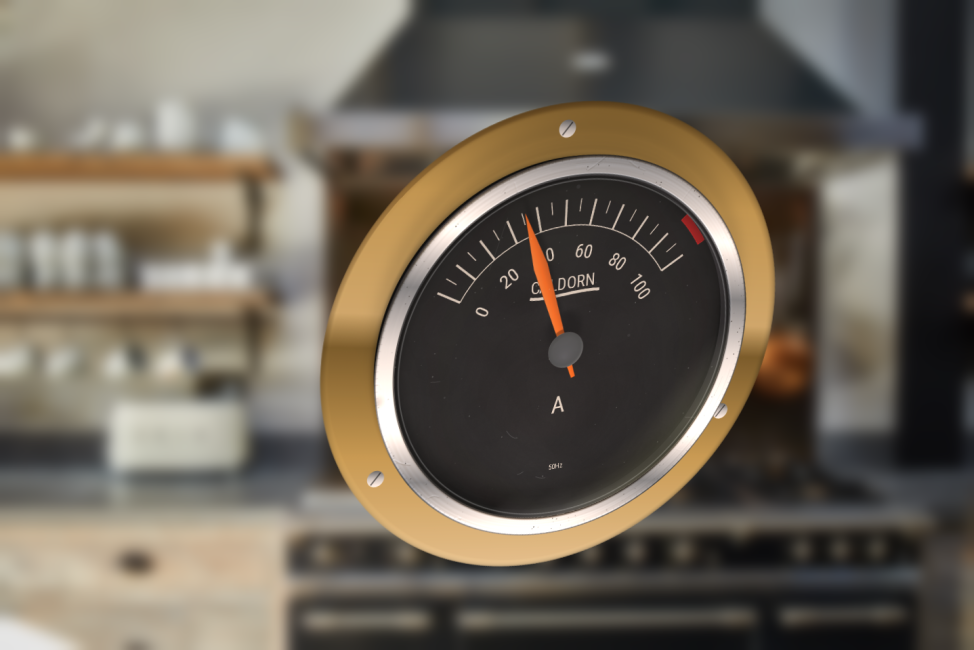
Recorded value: 35 A
